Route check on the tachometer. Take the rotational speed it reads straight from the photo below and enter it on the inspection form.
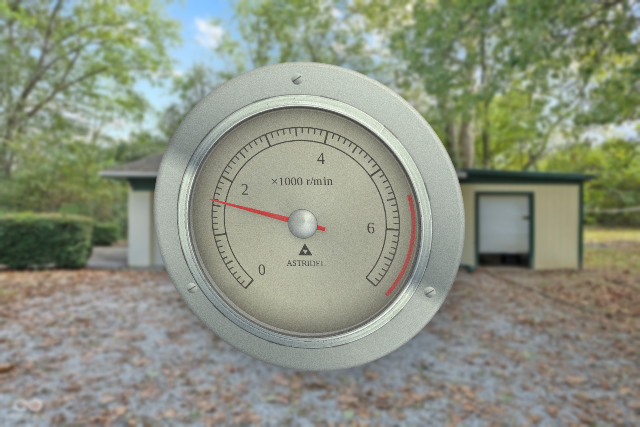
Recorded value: 1600 rpm
